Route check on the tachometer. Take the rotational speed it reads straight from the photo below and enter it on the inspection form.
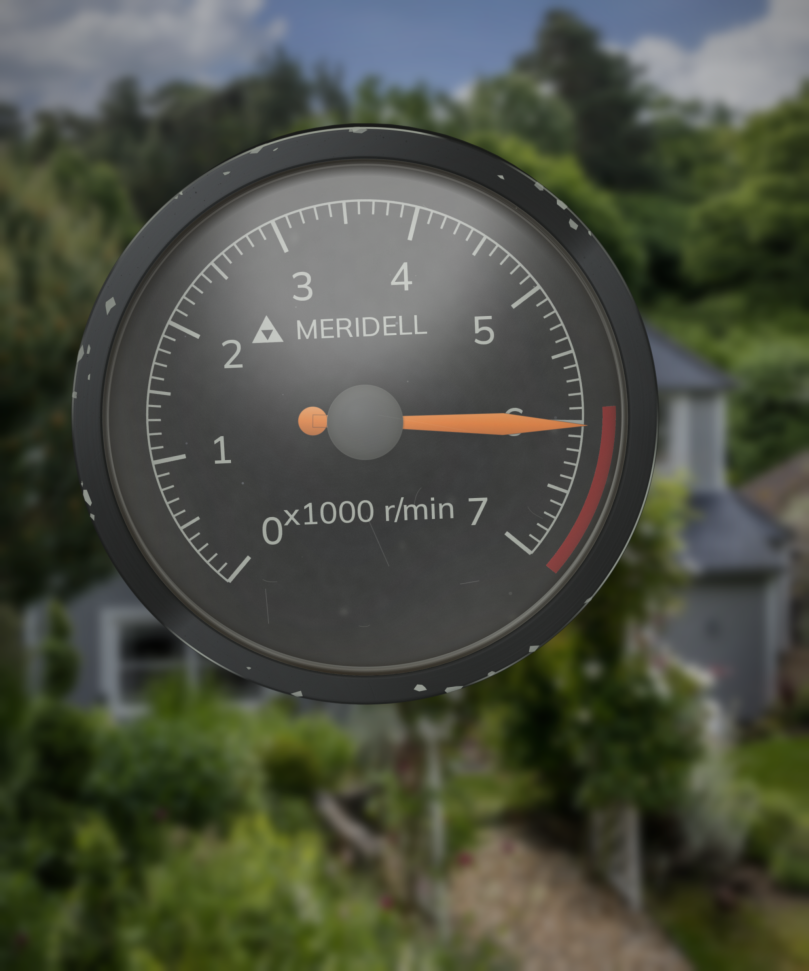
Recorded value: 6000 rpm
